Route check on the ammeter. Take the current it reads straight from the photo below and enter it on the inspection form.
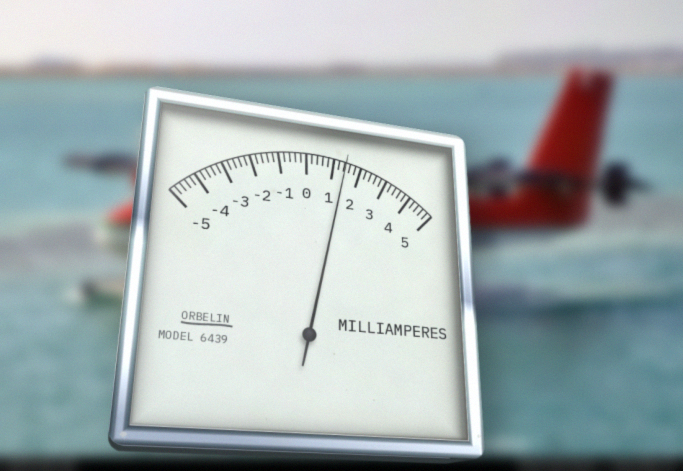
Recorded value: 1.4 mA
